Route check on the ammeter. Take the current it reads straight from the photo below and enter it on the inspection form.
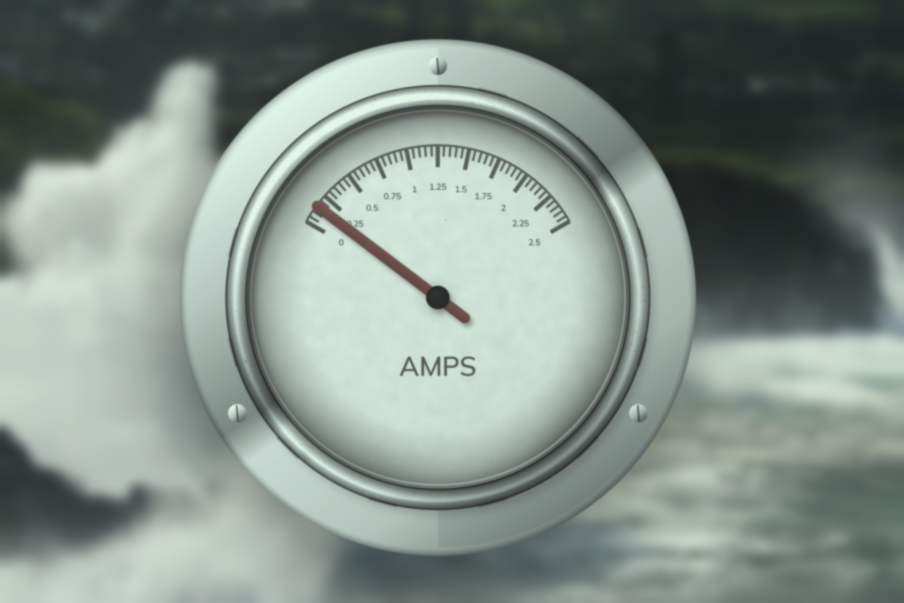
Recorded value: 0.15 A
